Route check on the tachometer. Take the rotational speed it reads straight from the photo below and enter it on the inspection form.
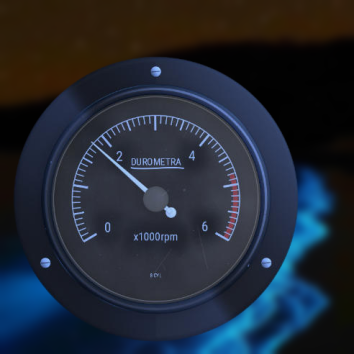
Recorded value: 1800 rpm
